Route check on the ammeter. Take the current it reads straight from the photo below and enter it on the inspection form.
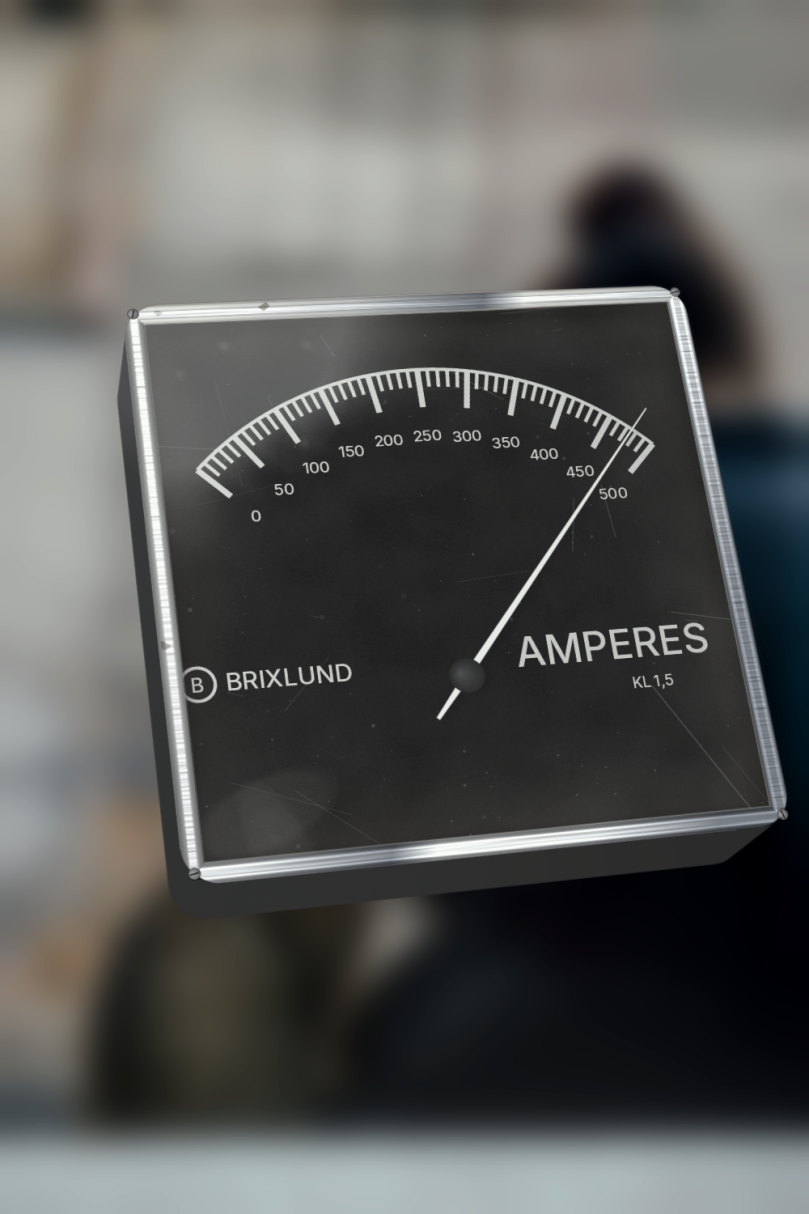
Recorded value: 475 A
